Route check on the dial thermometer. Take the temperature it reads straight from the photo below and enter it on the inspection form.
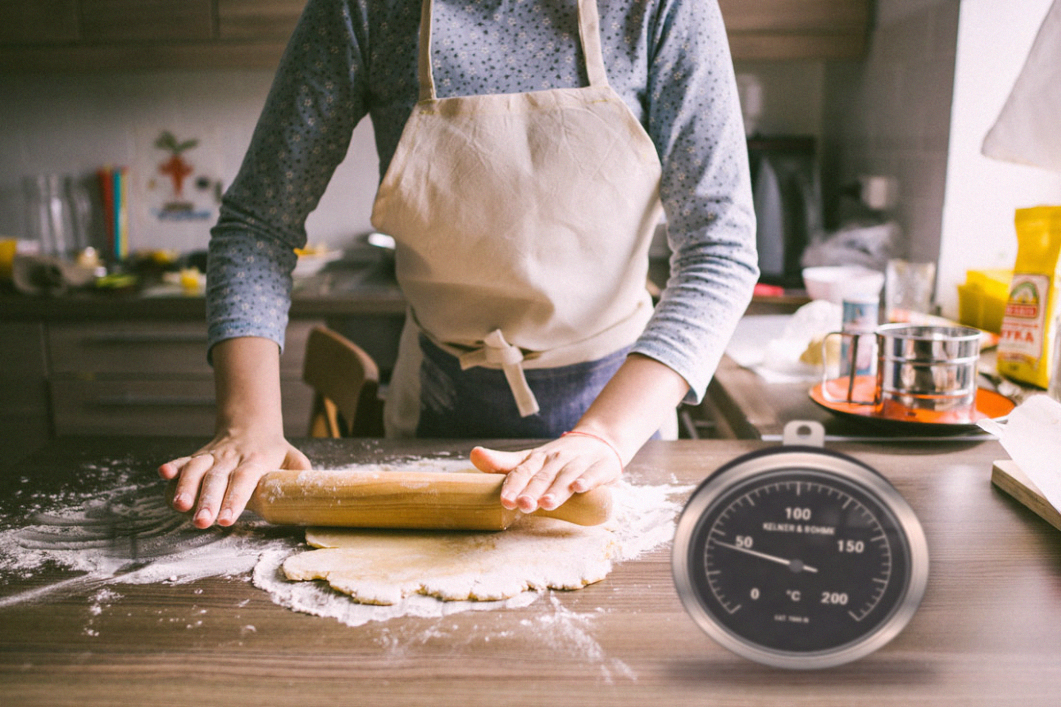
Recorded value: 45 °C
